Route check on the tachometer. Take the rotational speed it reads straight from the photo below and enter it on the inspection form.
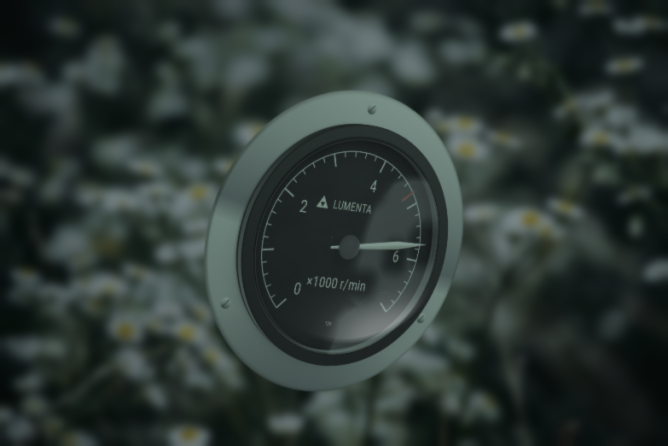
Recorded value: 5700 rpm
